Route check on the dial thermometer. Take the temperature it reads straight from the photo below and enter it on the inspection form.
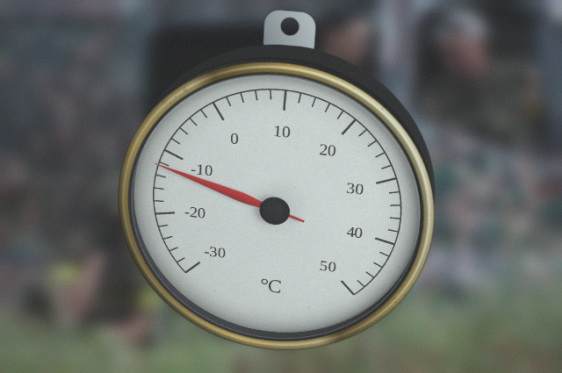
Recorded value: -12 °C
